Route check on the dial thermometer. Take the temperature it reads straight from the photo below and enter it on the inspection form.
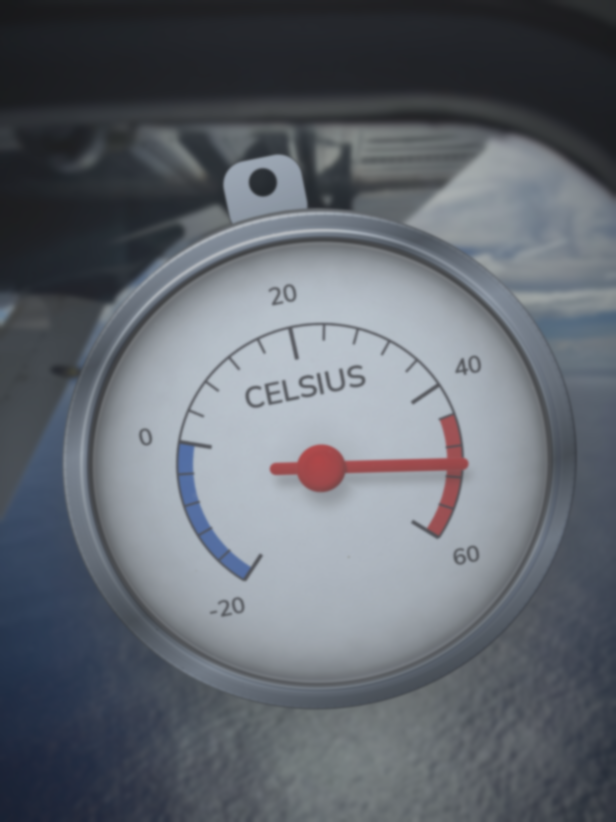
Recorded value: 50 °C
